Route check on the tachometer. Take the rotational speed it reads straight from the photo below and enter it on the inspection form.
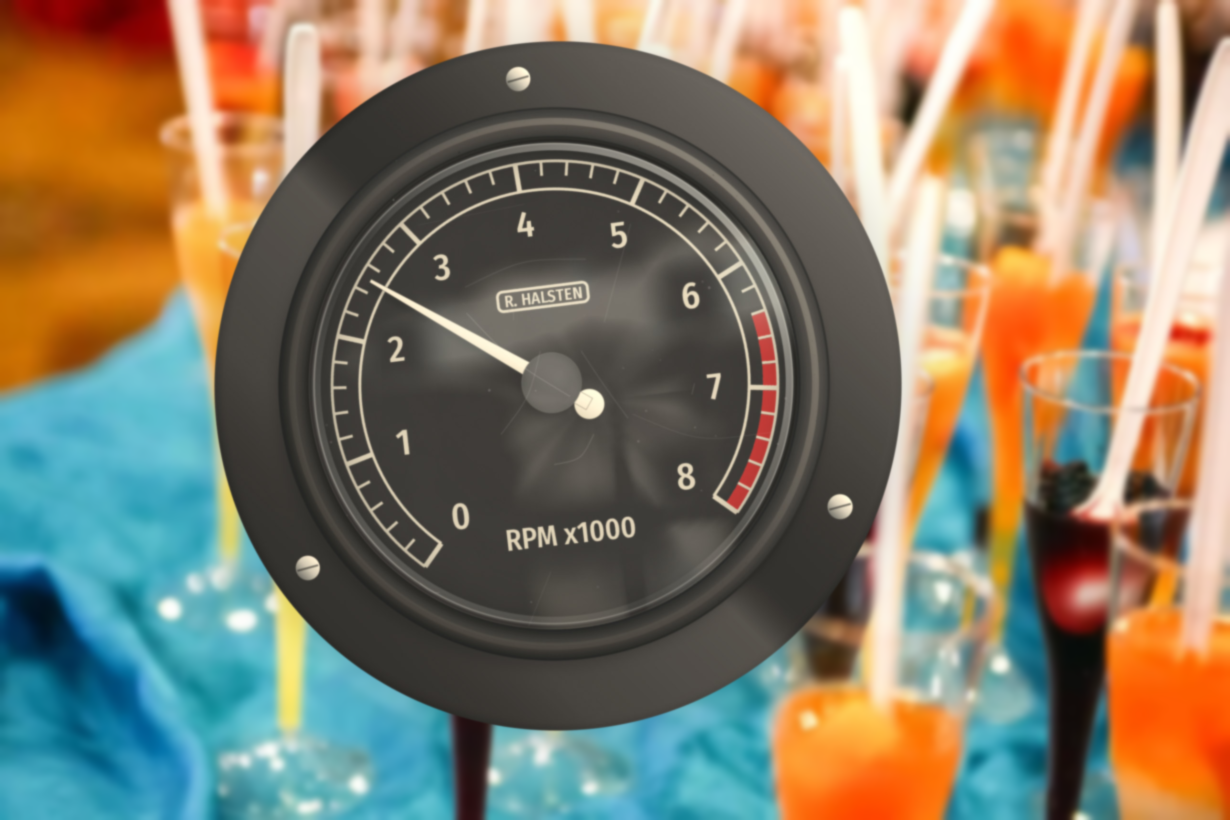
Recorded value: 2500 rpm
